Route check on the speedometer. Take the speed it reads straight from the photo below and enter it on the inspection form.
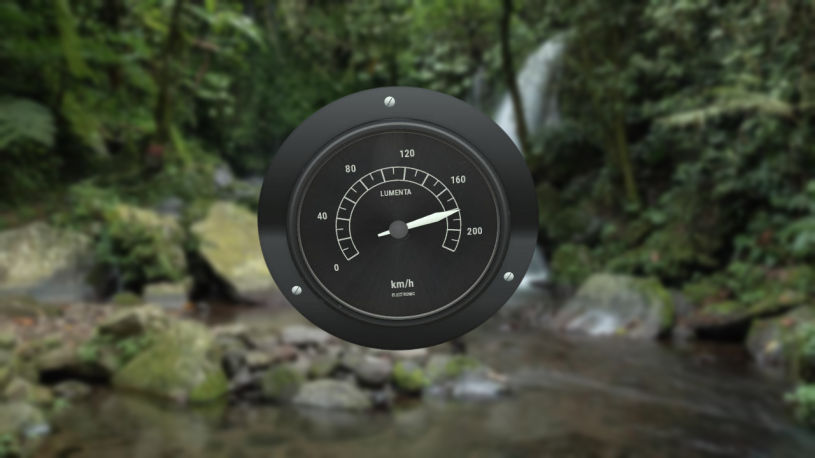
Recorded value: 180 km/h
